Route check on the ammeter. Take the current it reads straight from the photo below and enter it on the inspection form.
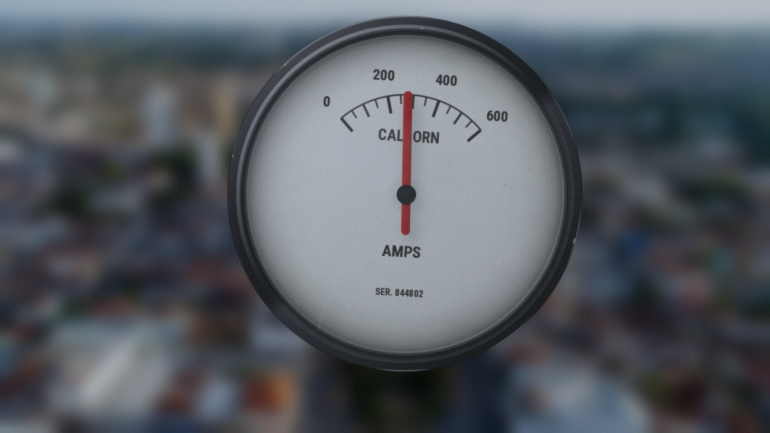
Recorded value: 275 A
